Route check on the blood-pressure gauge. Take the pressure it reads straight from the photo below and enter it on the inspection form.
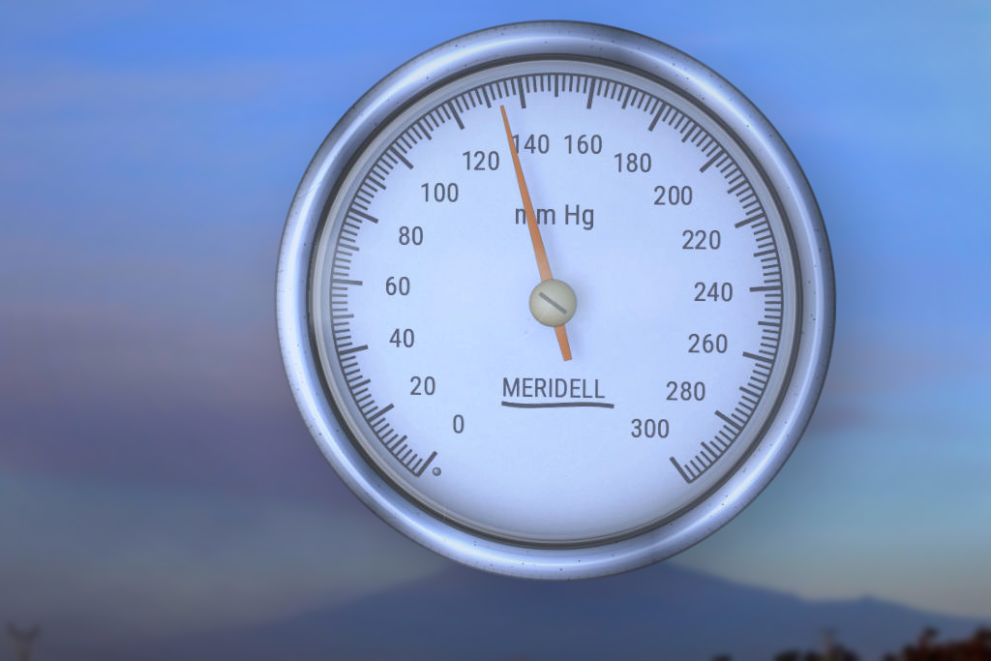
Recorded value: 134 mmHg
